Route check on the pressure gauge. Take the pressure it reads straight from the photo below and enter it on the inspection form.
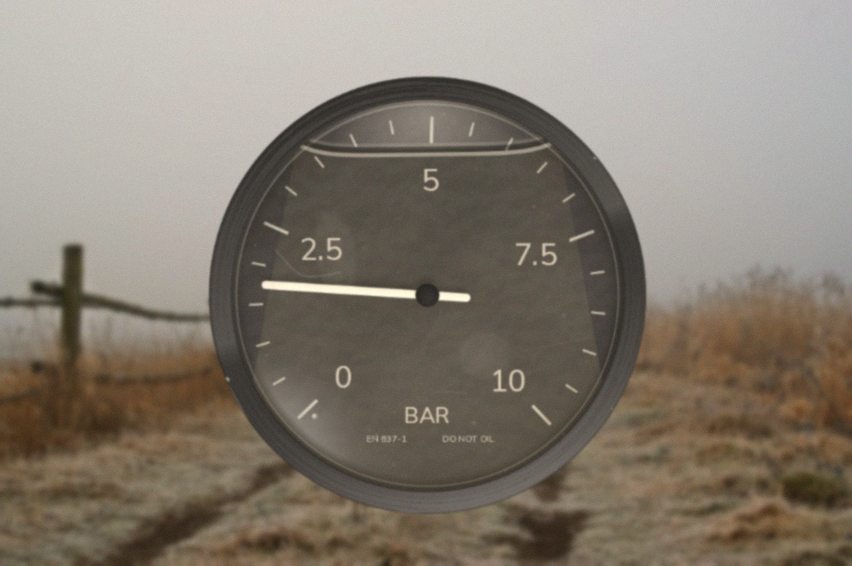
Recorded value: 1.75 bar
